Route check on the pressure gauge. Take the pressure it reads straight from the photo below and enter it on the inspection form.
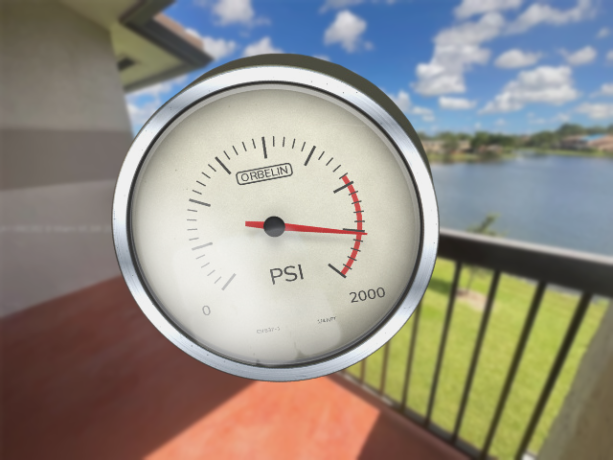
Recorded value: 1750 psi
